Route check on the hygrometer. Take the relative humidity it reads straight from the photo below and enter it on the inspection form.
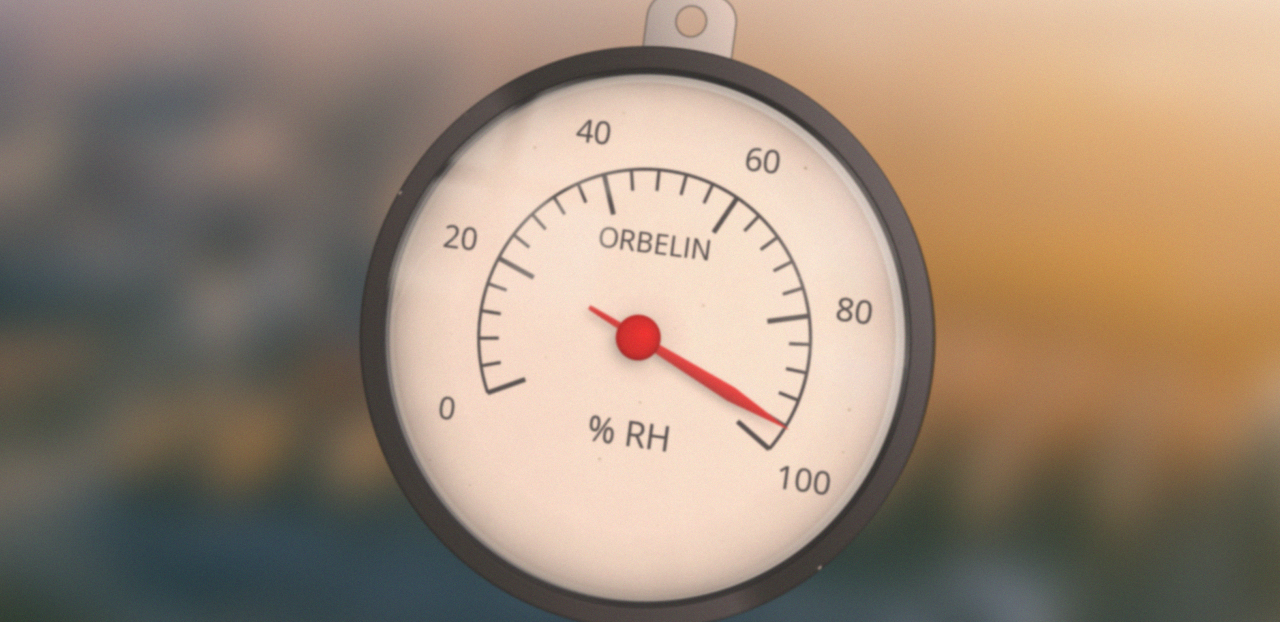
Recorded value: 96 %
